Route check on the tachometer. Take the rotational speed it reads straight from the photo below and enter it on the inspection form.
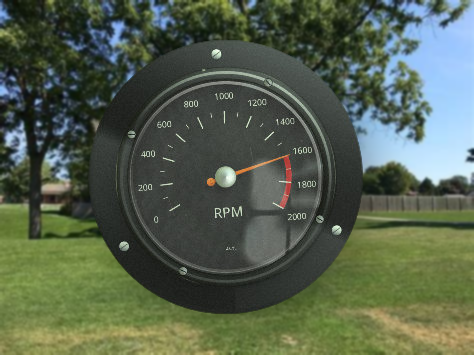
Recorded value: 1600 rpm
